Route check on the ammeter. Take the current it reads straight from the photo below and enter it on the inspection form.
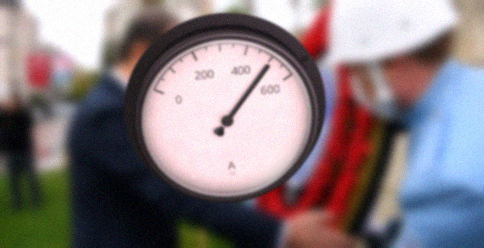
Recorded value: 500 A
